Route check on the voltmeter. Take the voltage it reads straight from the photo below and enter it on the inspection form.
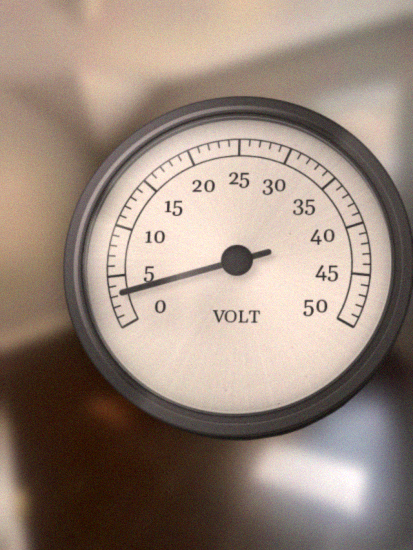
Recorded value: 3 V
